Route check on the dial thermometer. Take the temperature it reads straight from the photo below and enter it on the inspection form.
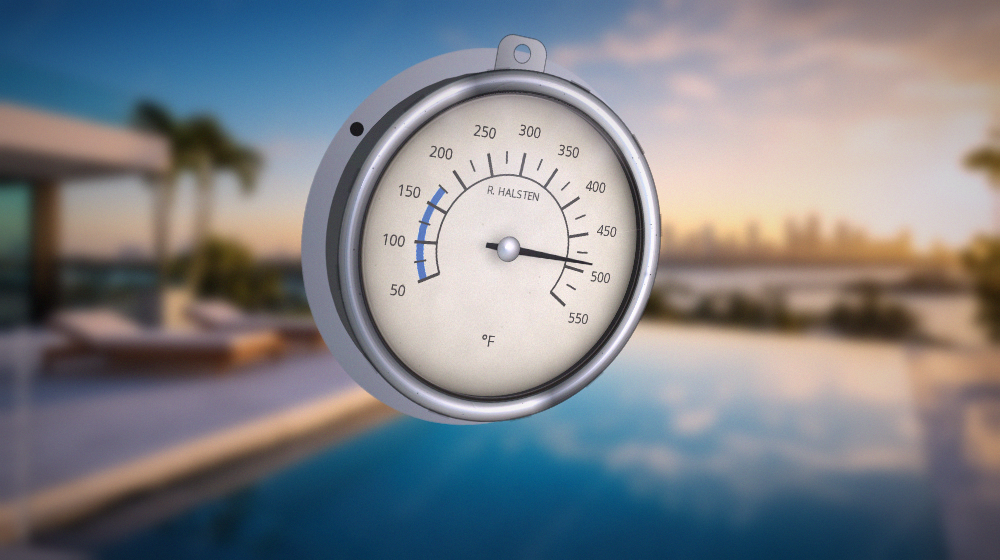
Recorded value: 487.5 °F
